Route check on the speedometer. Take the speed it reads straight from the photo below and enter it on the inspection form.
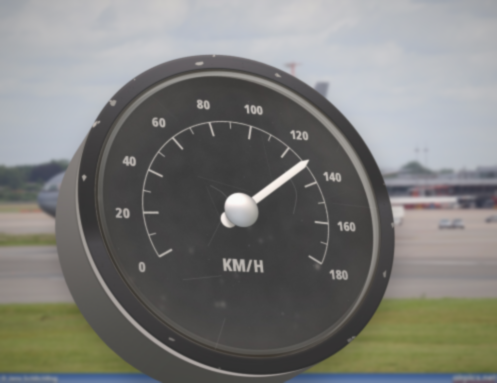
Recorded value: 130 km/h
